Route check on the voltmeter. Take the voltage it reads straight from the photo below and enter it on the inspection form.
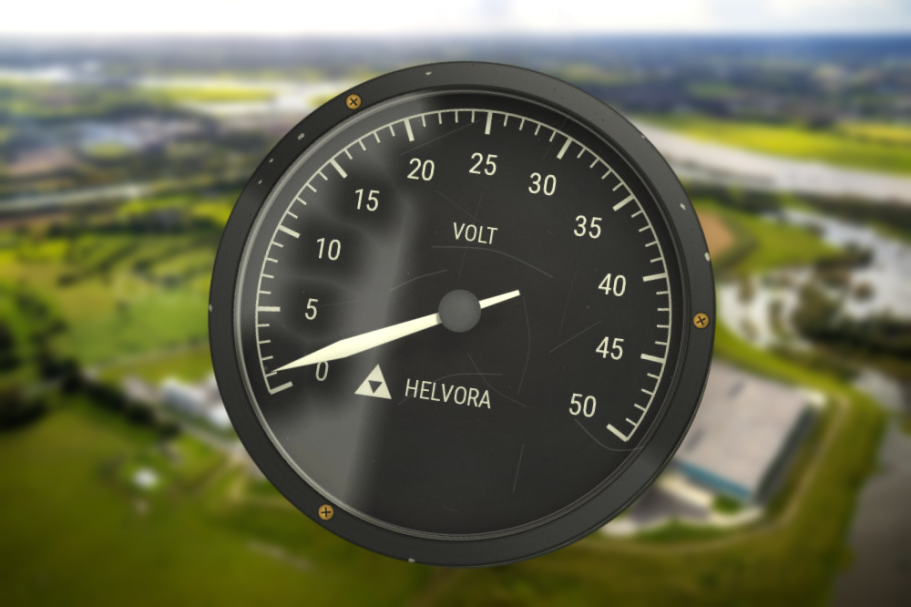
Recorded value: 1 V
